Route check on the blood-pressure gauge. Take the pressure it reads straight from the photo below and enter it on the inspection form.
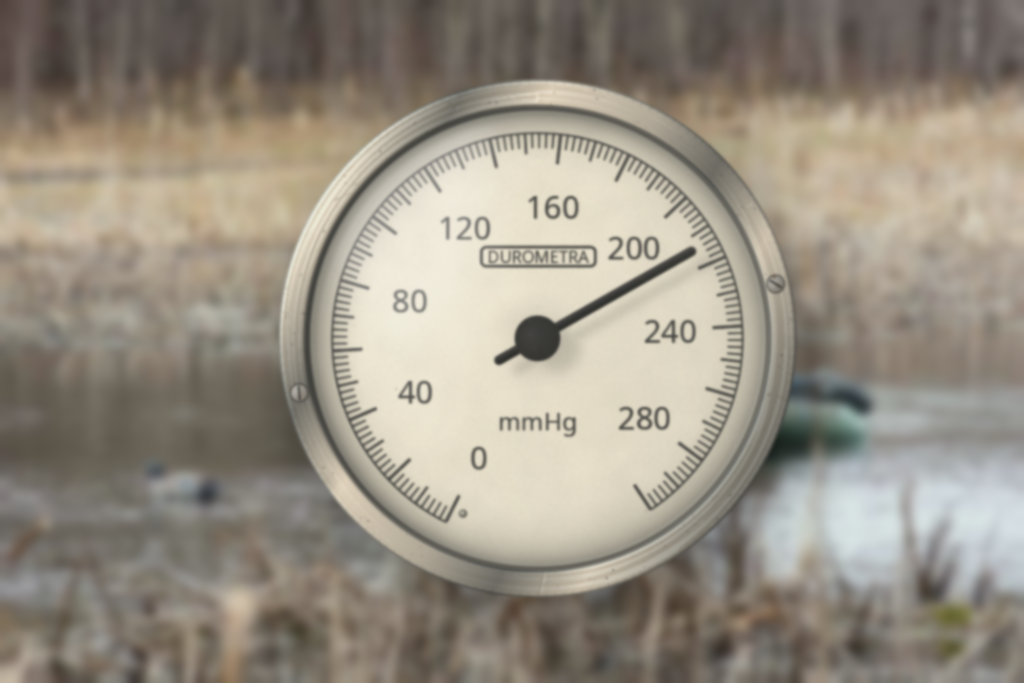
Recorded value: 214 mmHg
